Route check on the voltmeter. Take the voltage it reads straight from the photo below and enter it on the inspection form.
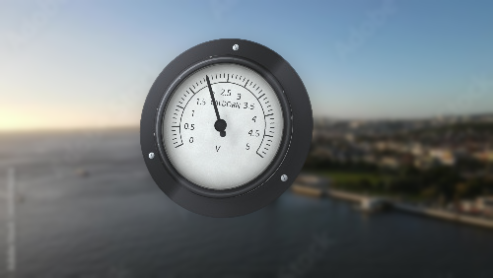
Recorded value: 2 V
